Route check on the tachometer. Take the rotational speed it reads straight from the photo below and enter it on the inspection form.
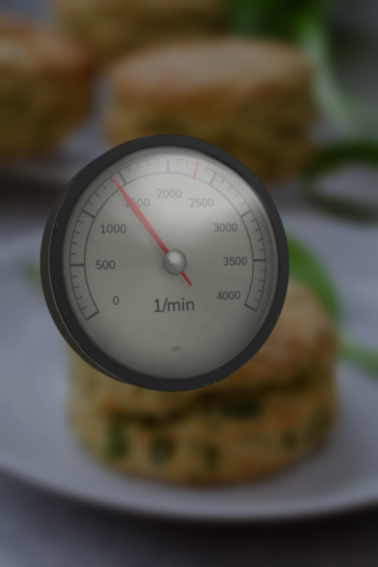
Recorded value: 1400 rpm
